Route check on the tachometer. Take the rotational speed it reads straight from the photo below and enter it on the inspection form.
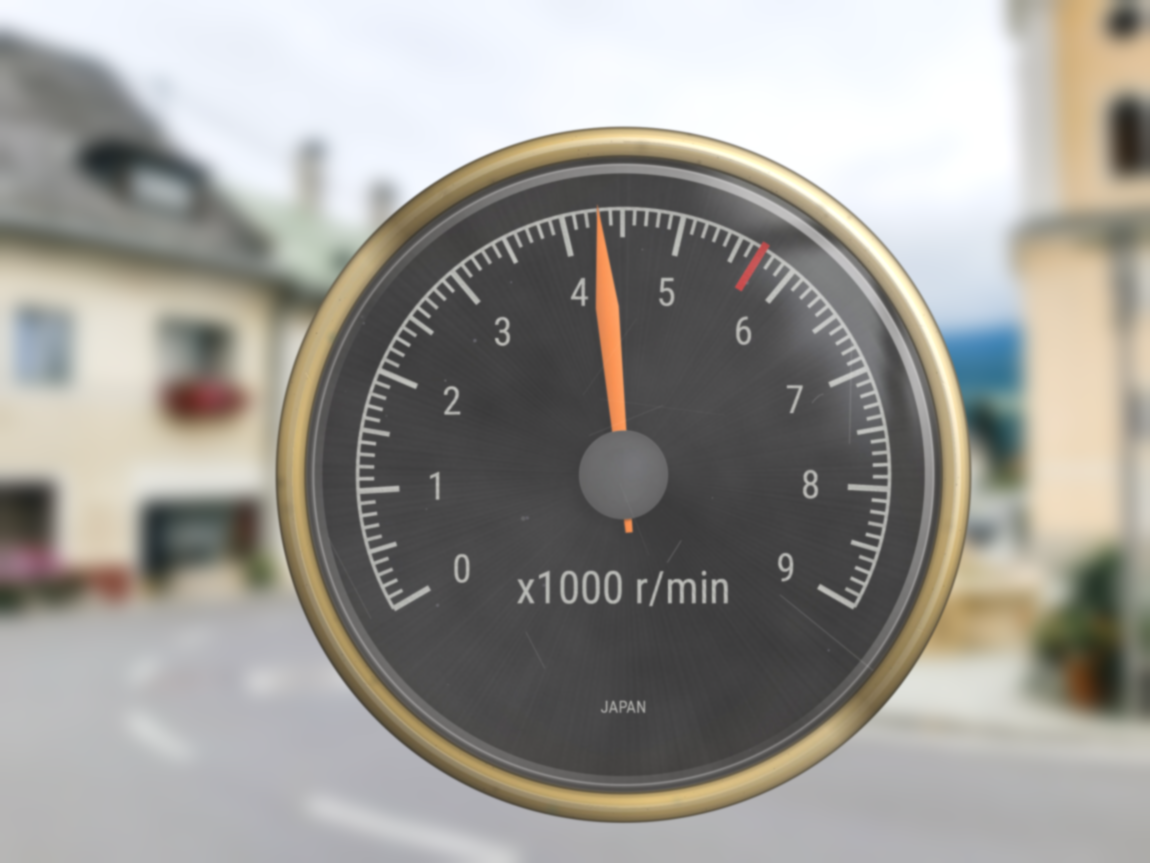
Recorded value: 4300 rpm
